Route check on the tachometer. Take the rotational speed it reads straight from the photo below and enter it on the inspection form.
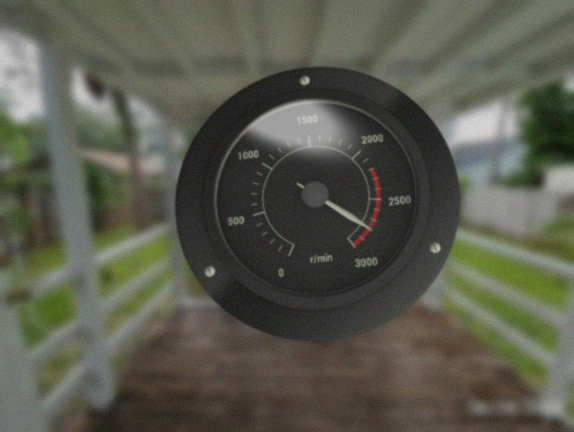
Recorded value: 2800 rpm
